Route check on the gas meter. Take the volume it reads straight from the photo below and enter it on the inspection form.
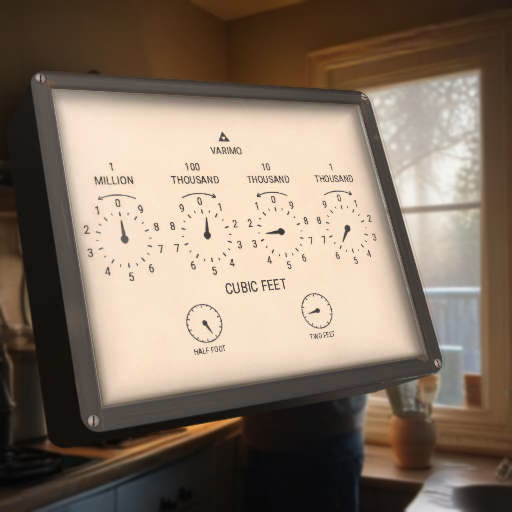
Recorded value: 2600 ft³
